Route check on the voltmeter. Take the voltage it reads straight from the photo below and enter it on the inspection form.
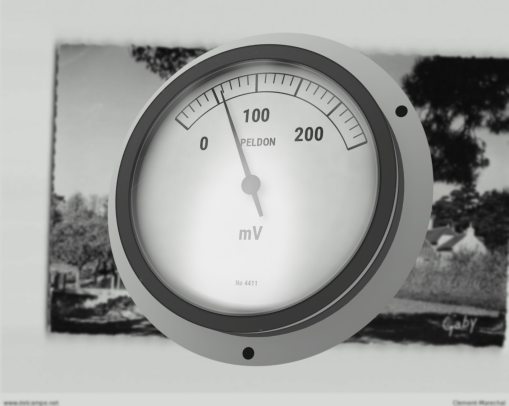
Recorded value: 60 mV
